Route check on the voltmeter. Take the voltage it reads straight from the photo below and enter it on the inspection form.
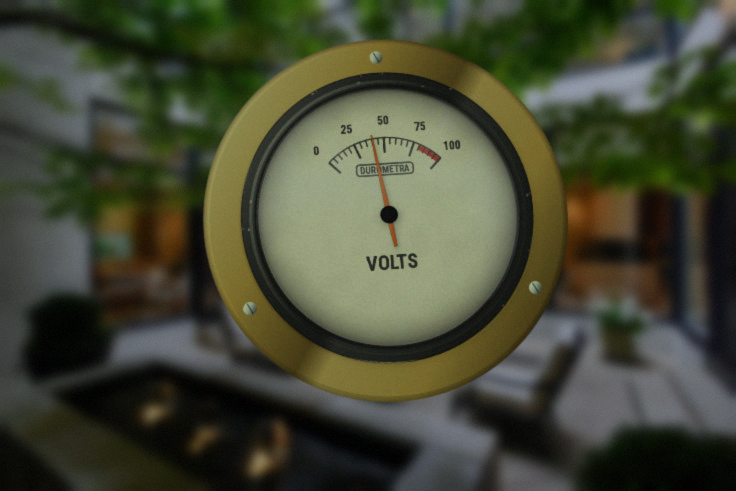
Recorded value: 40 V
